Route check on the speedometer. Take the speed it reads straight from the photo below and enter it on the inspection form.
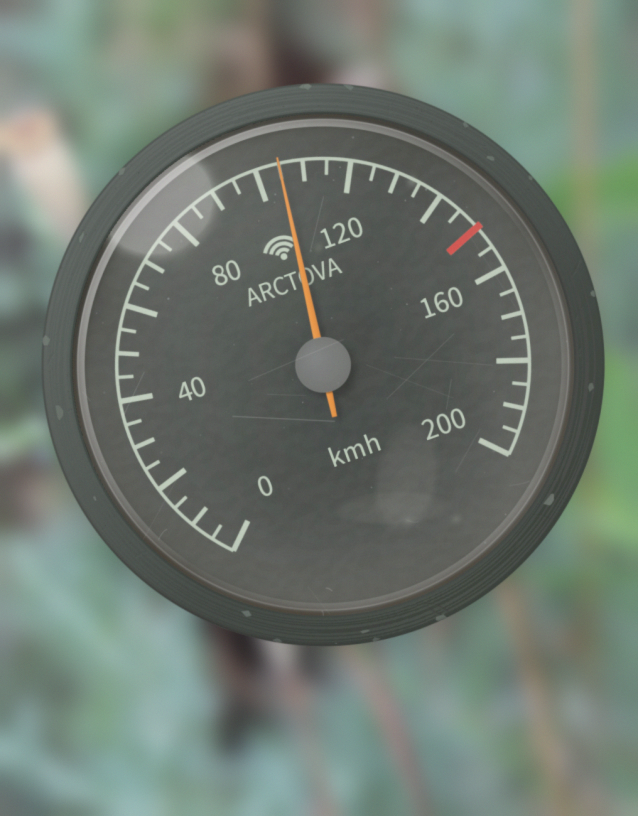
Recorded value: 105 km/h
